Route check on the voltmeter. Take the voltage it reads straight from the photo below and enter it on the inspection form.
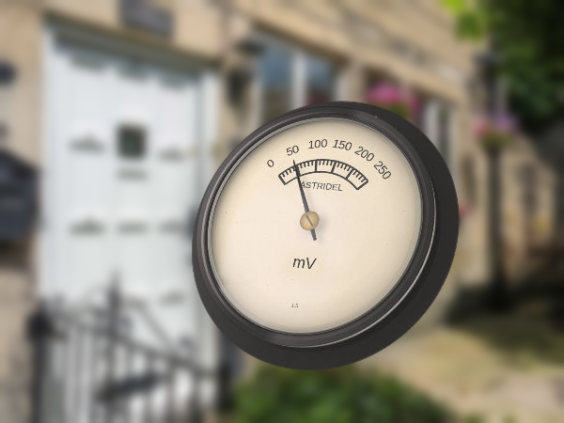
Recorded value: 50 mV
